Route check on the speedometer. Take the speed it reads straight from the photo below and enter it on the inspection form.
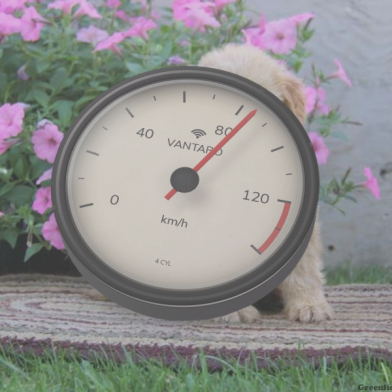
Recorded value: 85 km/h
